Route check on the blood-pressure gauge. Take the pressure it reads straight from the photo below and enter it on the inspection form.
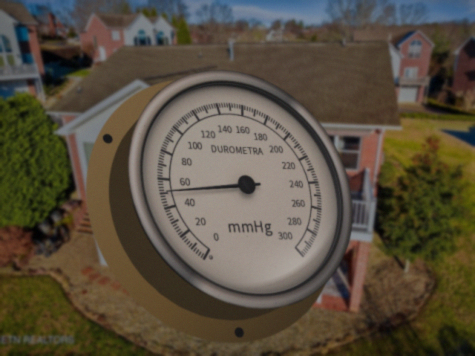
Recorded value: 50 mmHg
